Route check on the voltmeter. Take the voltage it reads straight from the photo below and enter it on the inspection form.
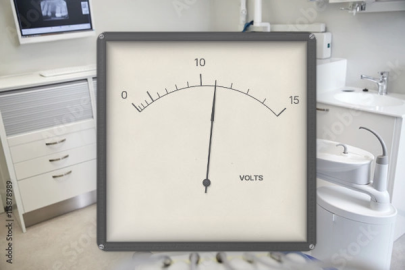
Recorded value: 11 V
